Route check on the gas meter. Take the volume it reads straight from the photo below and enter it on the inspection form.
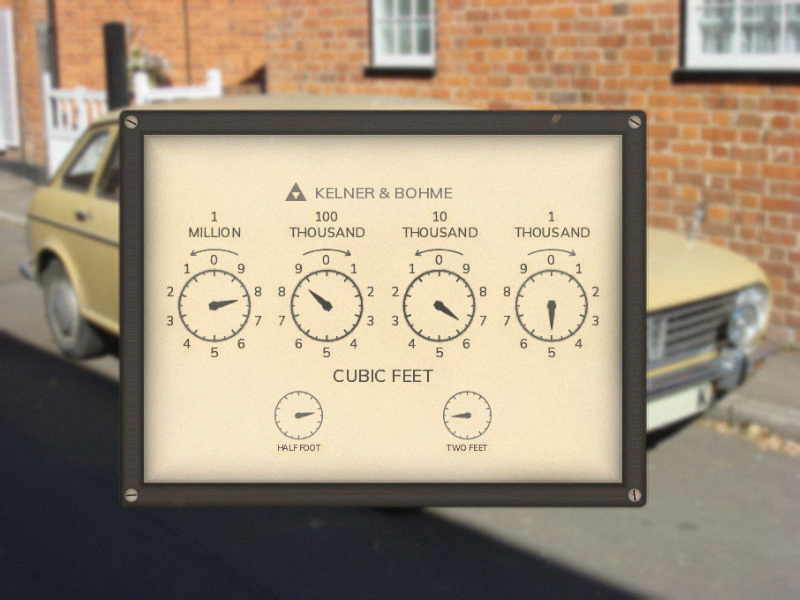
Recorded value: 786500 ft³
